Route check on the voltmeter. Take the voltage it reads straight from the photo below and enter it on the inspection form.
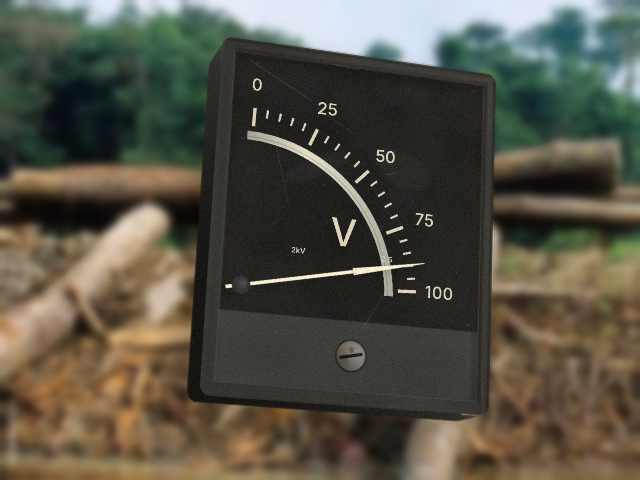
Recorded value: 90 V
